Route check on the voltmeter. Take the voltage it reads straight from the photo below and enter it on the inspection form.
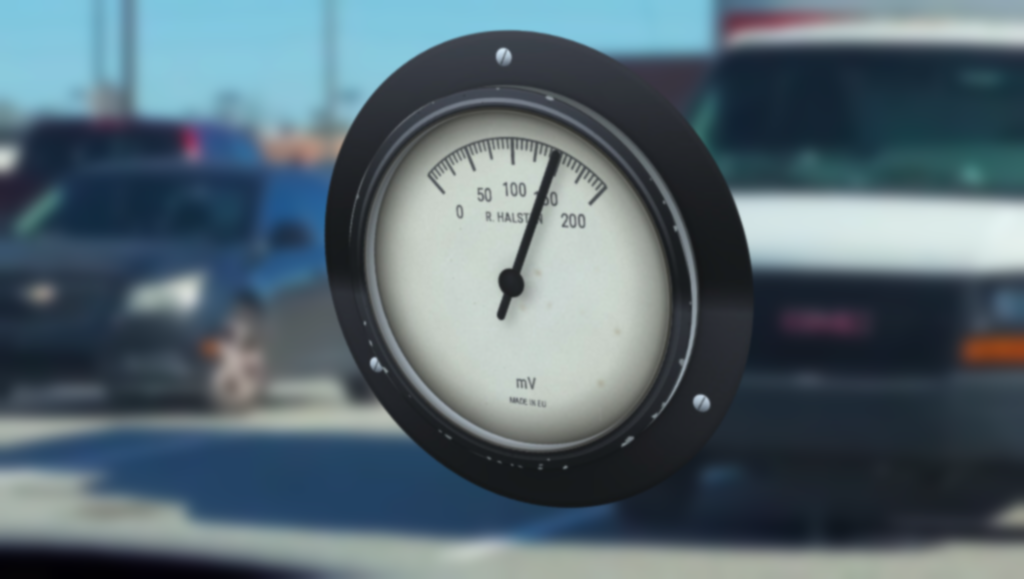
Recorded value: 150 mV
